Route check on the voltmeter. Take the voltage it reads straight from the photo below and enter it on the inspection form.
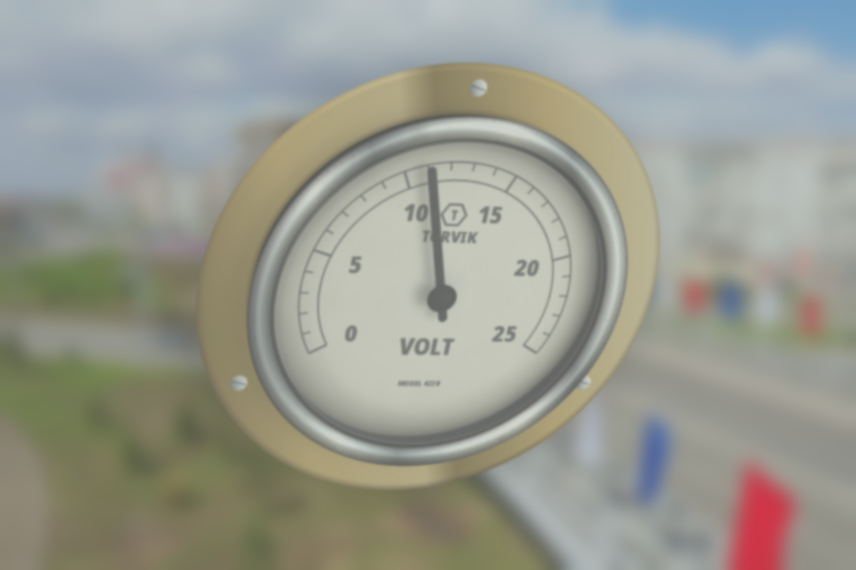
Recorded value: 11 V
